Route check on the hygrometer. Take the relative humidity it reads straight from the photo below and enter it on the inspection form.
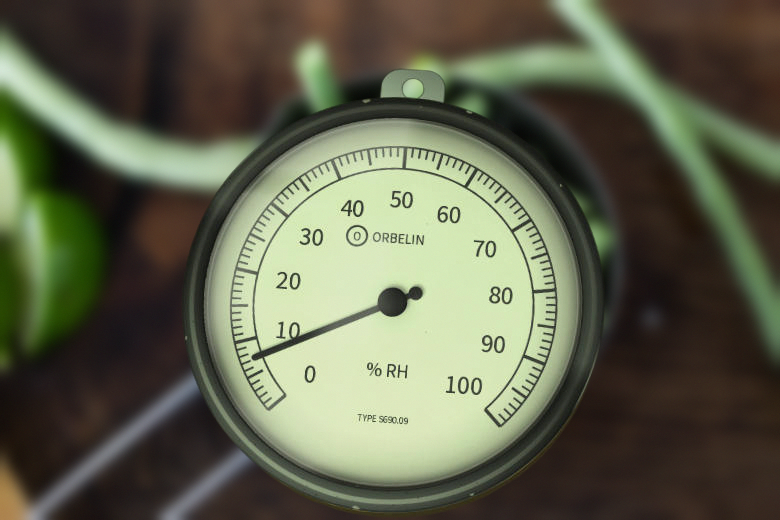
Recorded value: 7 %
